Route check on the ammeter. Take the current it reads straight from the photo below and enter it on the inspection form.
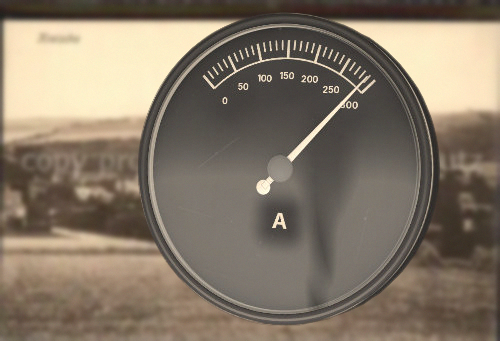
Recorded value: 290 A
